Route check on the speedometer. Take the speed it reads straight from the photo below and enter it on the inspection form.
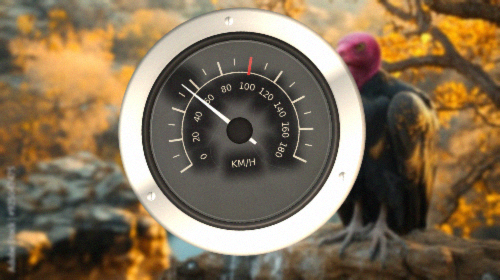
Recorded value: 55 km/h
